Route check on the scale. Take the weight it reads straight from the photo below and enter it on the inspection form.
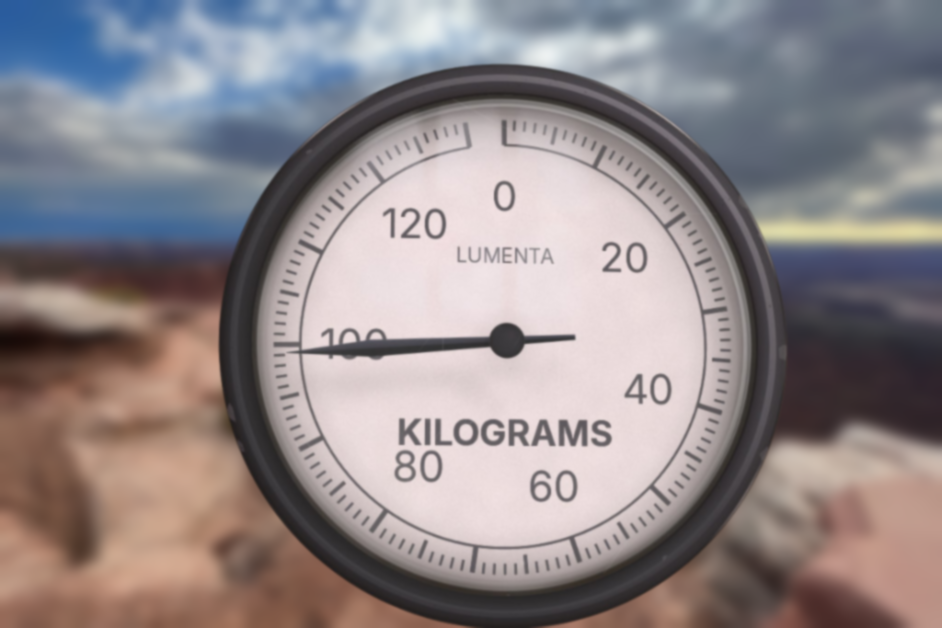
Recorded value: 99 kg
